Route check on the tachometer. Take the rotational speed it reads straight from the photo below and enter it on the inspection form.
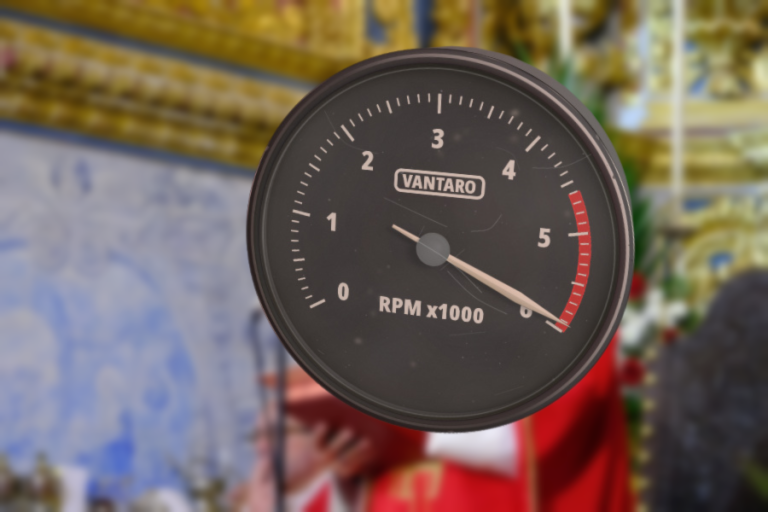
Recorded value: 5900 rpm
